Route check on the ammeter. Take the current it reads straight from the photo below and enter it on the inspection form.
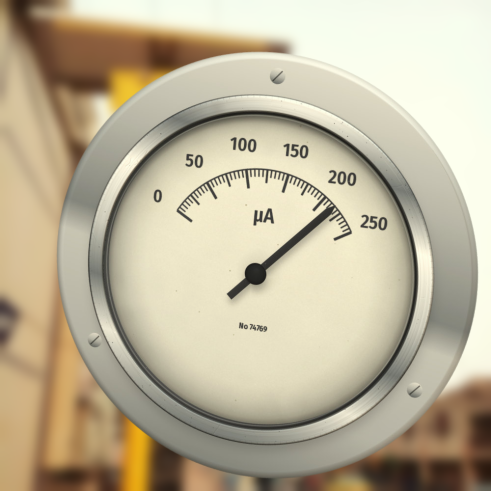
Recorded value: 215 µA
